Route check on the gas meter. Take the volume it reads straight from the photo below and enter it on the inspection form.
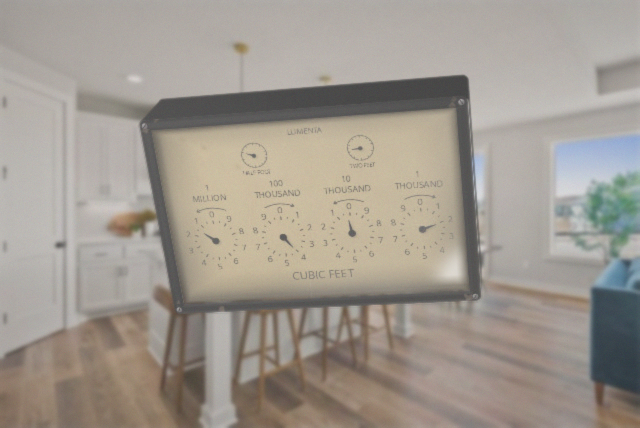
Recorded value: 140200 ft³
